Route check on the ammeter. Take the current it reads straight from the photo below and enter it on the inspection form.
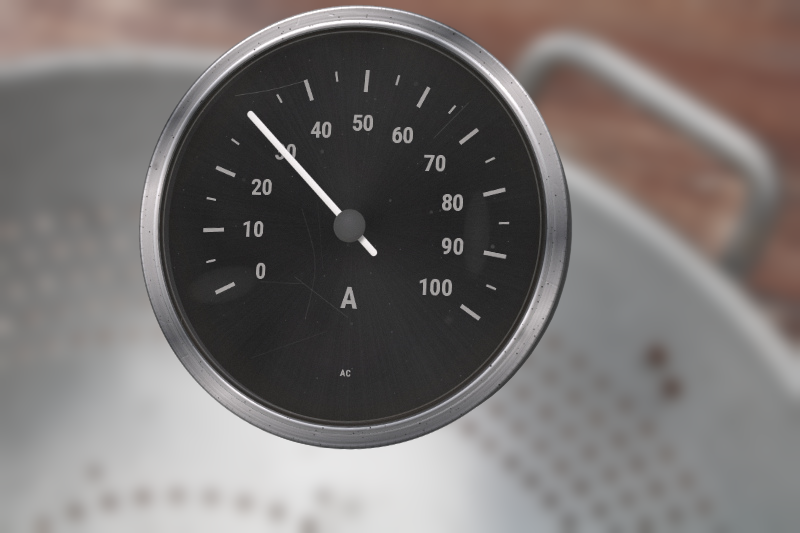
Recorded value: 30 A
